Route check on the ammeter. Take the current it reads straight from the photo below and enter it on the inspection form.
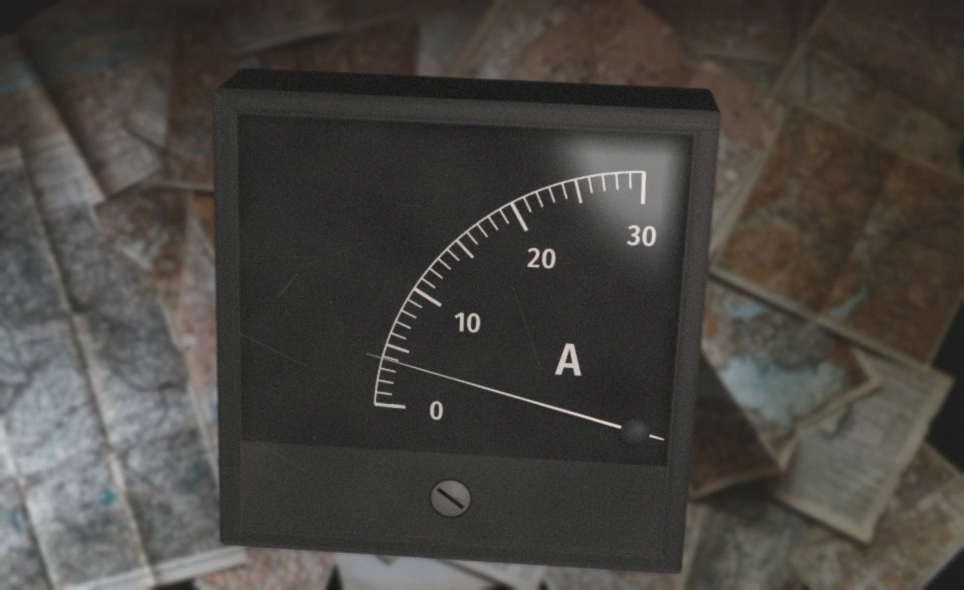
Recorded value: 4 A
